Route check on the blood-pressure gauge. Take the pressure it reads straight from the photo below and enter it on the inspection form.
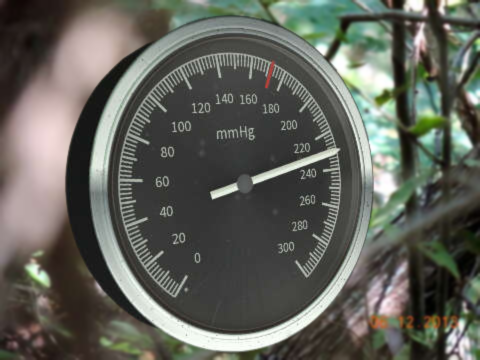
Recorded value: 230 mmHg
